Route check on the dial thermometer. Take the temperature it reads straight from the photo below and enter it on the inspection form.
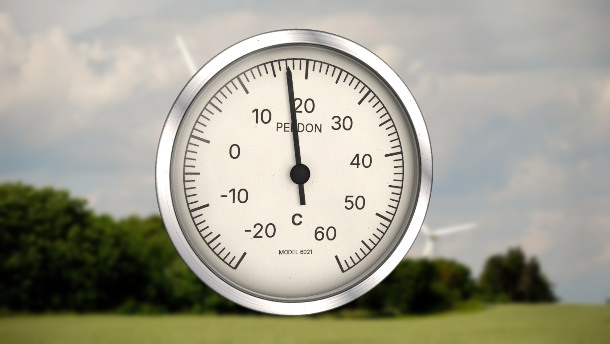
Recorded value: 17 °C
